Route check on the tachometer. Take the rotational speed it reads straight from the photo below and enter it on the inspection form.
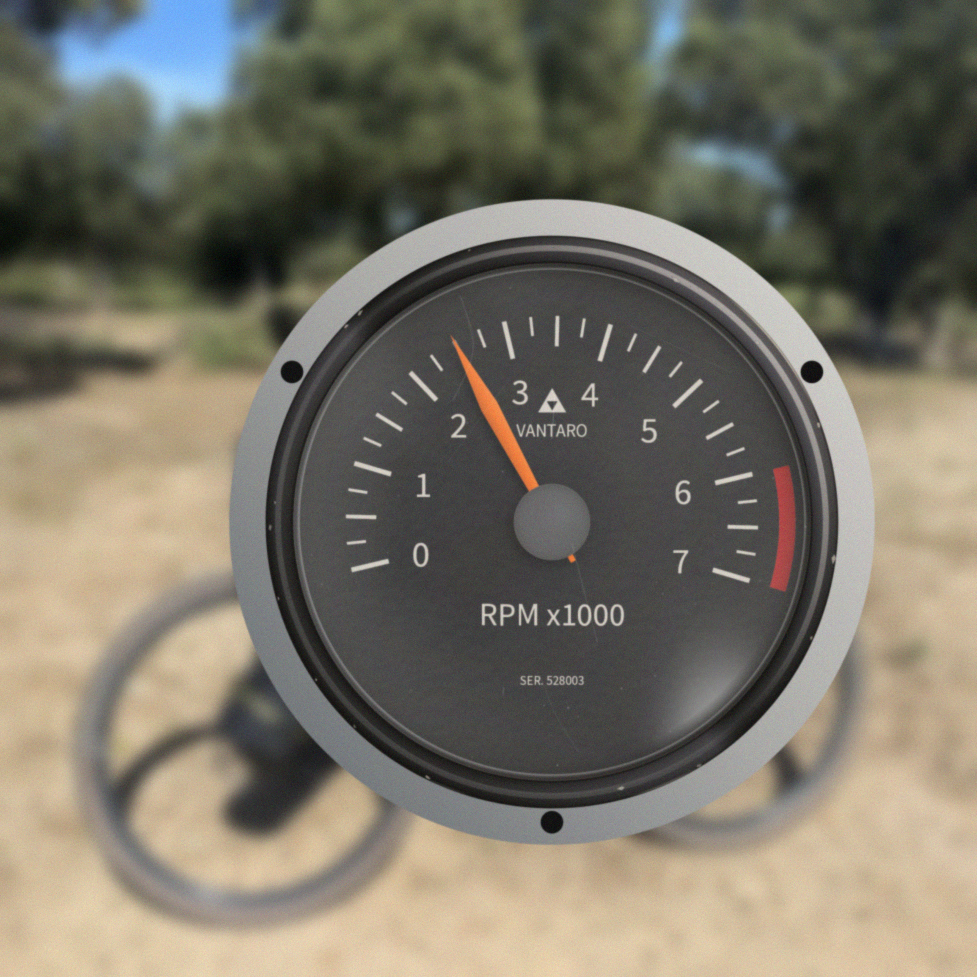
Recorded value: 2500 rpm
